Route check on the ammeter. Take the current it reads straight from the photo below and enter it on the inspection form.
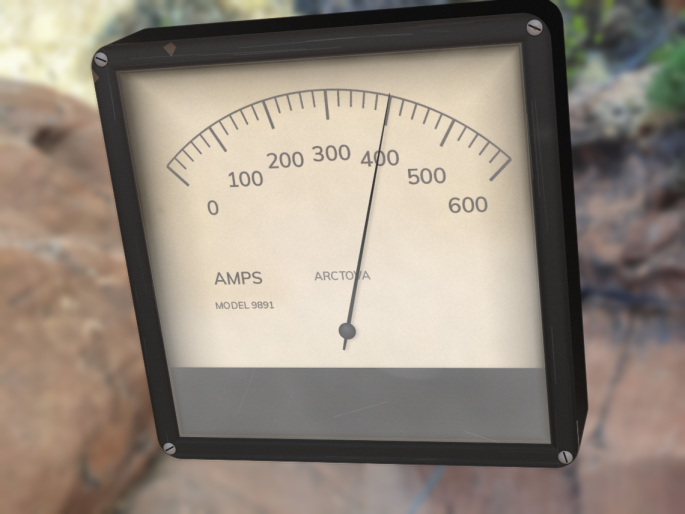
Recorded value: 400 A
